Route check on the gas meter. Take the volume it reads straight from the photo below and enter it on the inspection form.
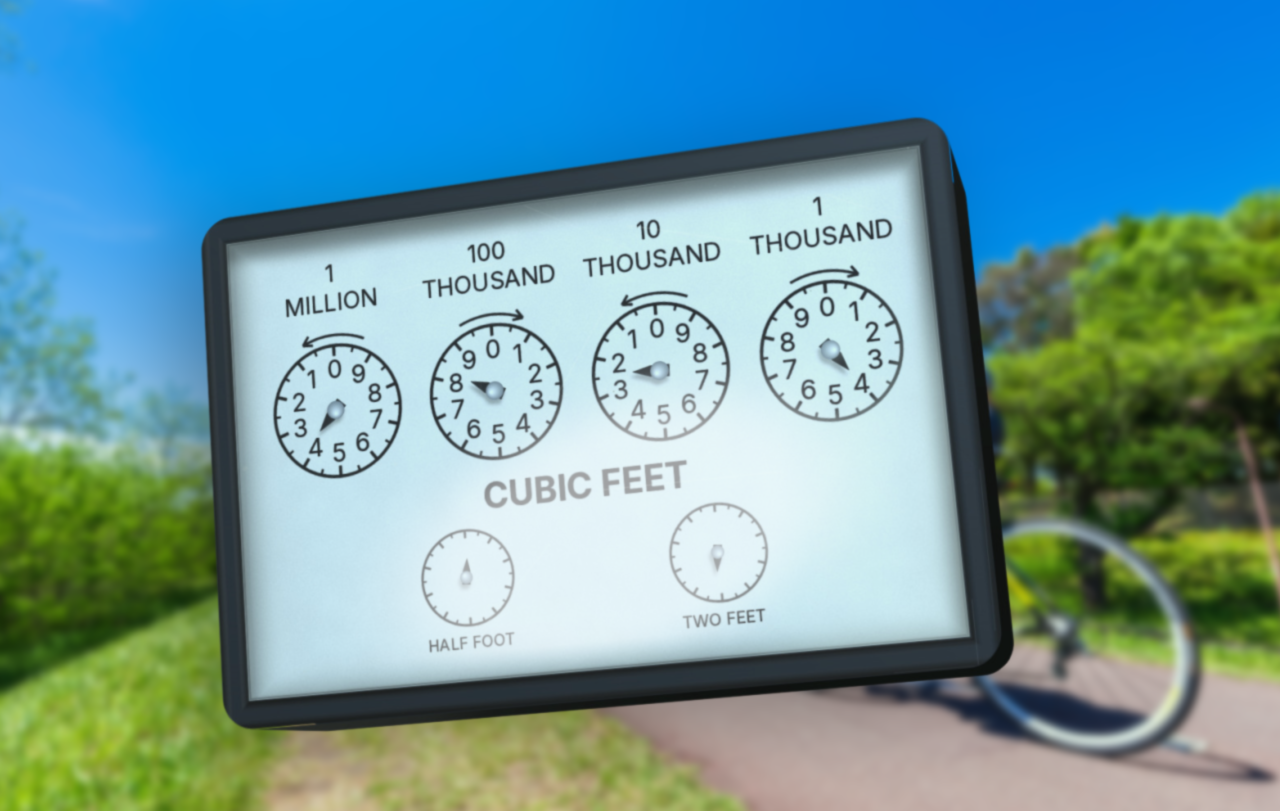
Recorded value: 382400 ft³
